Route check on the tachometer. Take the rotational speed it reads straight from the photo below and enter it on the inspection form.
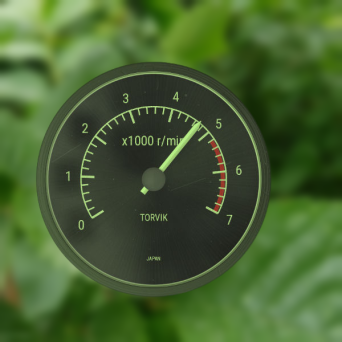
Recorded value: 4700 rpm
